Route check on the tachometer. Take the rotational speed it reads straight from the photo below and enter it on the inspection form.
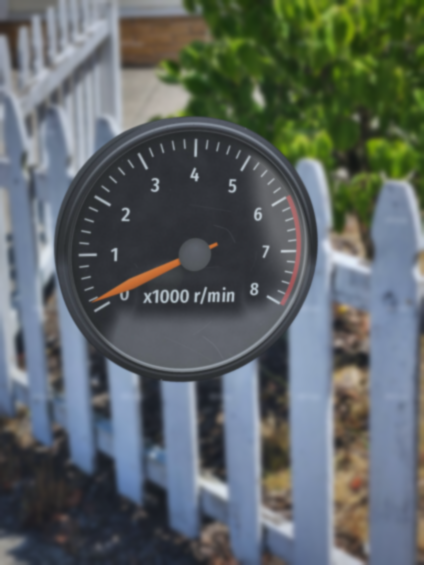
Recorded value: 200 rpm
